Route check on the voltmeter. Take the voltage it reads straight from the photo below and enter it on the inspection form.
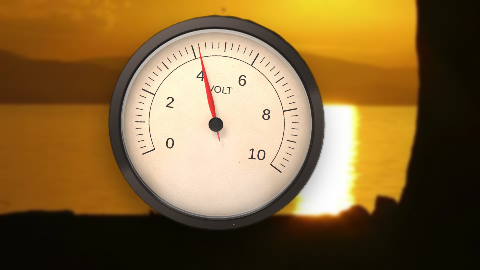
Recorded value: 4.2 V
